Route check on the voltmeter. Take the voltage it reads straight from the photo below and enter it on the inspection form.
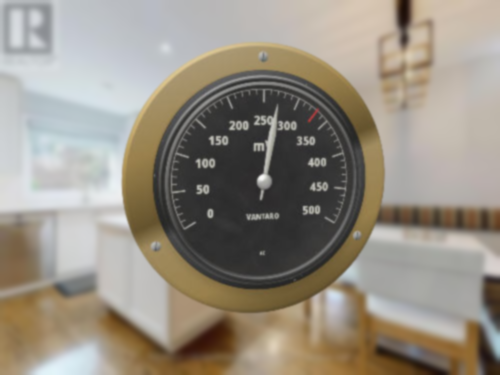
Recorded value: 270 mV
